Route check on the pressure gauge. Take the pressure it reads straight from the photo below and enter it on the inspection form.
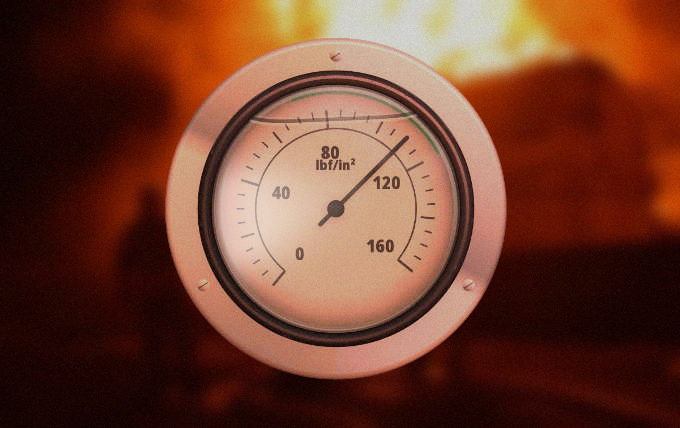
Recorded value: 110 psi
